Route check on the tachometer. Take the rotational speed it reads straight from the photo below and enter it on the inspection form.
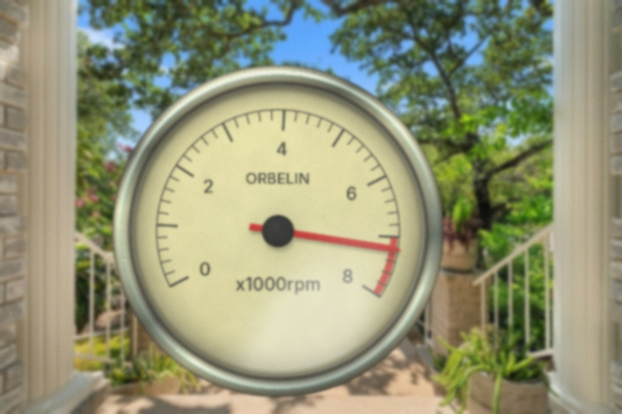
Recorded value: 7200 rpm
